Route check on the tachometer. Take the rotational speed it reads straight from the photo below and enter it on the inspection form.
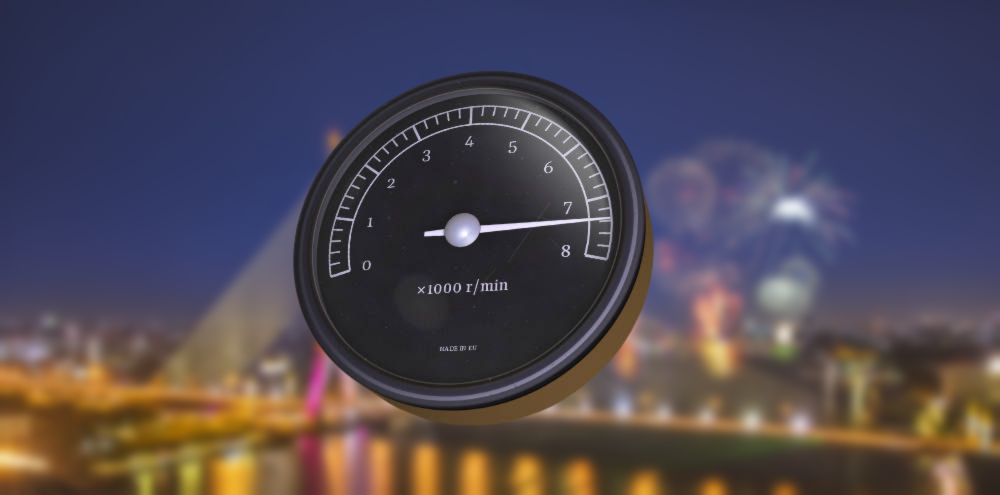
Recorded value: 7400 rpm
